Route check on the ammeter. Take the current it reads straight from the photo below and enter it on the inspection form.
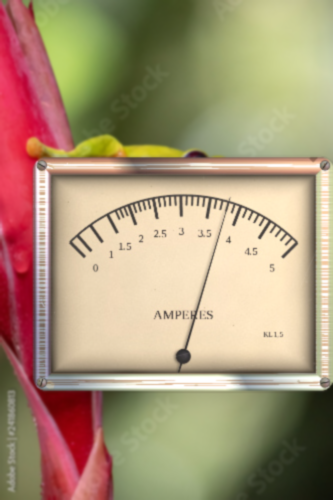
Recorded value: 3.8 A
